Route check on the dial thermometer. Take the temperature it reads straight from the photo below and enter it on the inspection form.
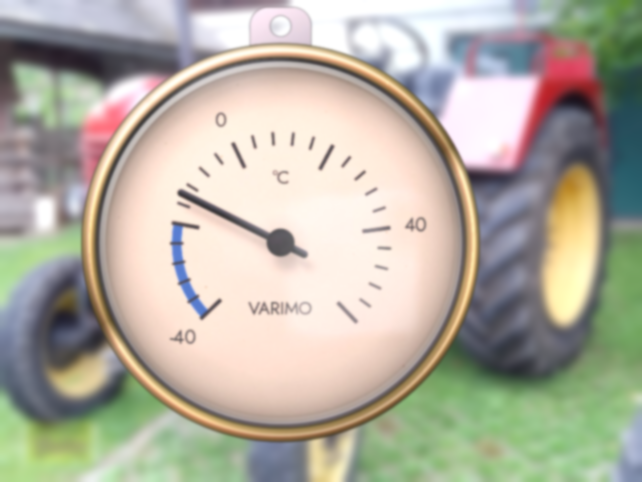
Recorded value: -14 °C
